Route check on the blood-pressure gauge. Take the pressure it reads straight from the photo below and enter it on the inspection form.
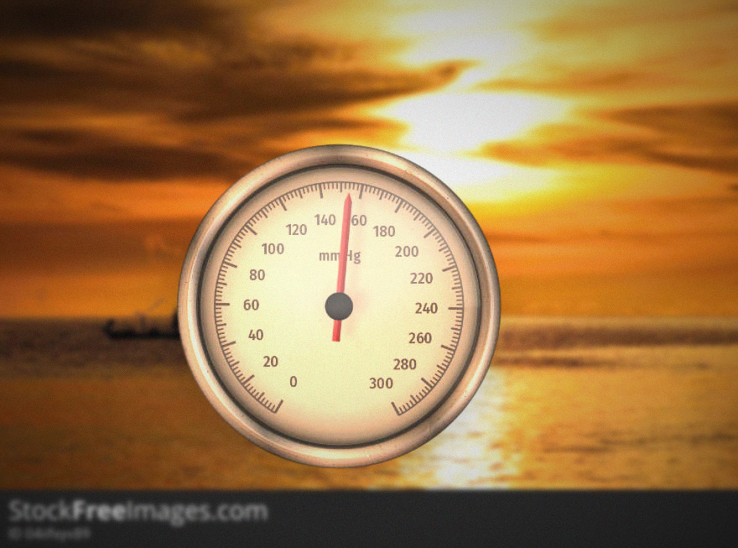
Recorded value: 154 mmHg
